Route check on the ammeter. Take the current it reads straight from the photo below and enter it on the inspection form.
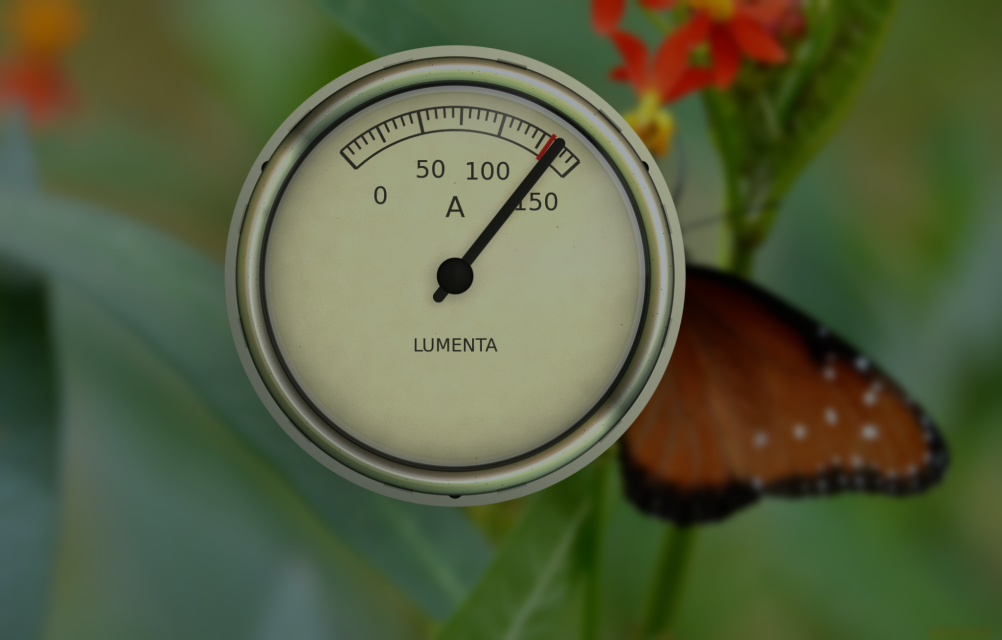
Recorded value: 135 A
